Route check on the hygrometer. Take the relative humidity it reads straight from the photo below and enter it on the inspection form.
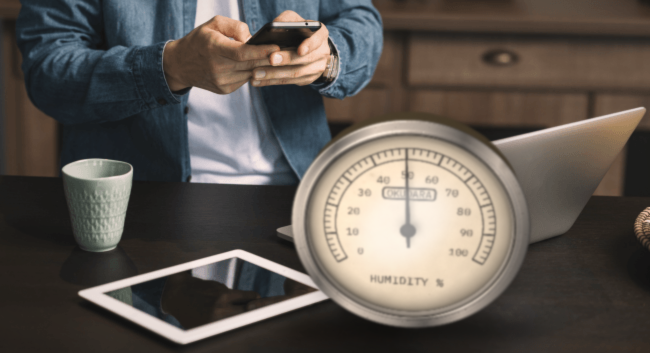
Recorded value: 50 %
